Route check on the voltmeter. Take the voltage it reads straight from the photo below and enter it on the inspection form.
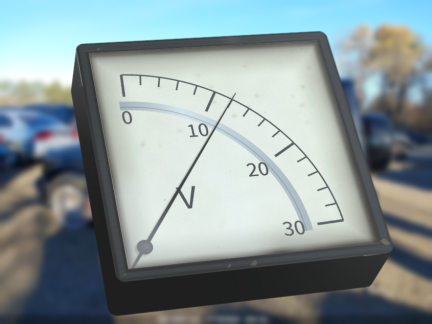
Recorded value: 12 V
